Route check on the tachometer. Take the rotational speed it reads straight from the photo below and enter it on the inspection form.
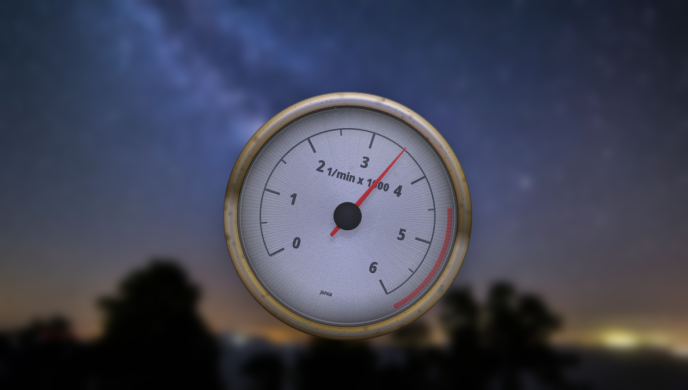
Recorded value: 3500 rpm
